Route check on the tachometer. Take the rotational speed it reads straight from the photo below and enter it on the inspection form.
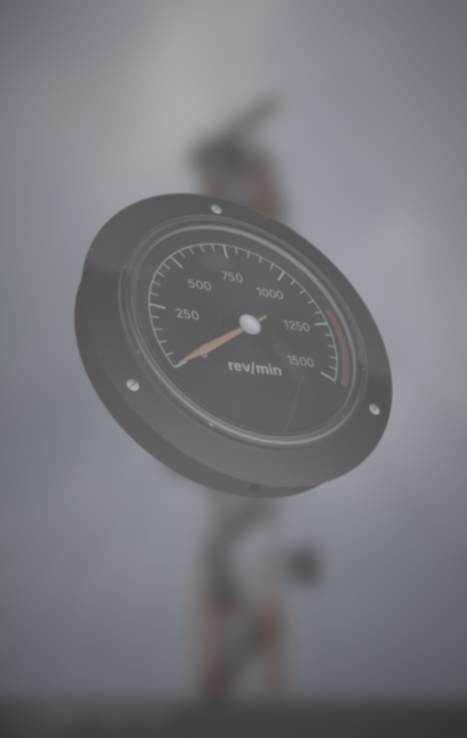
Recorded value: 0 rpm
